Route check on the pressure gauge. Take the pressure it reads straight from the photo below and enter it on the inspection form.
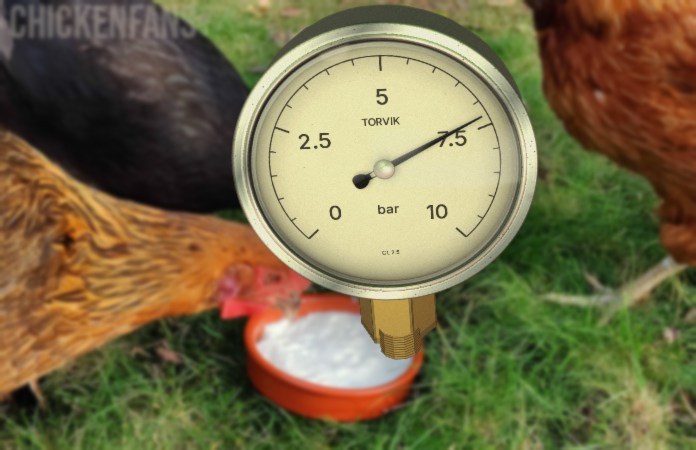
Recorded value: 7.25 bar
